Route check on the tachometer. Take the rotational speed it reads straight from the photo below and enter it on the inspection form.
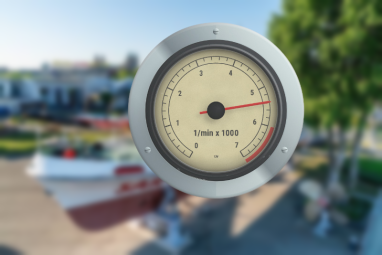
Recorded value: 5400 rpm
